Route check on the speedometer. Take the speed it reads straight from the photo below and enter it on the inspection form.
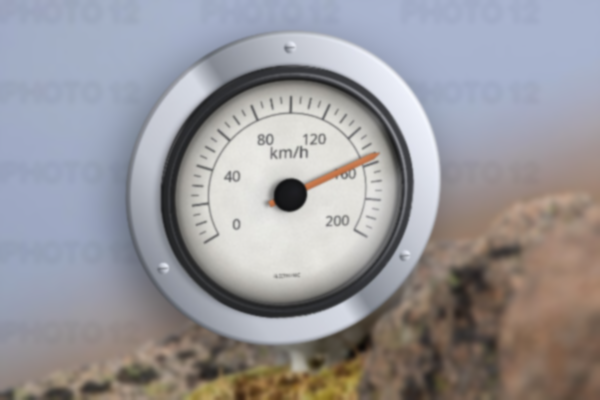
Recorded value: 155 km/h
